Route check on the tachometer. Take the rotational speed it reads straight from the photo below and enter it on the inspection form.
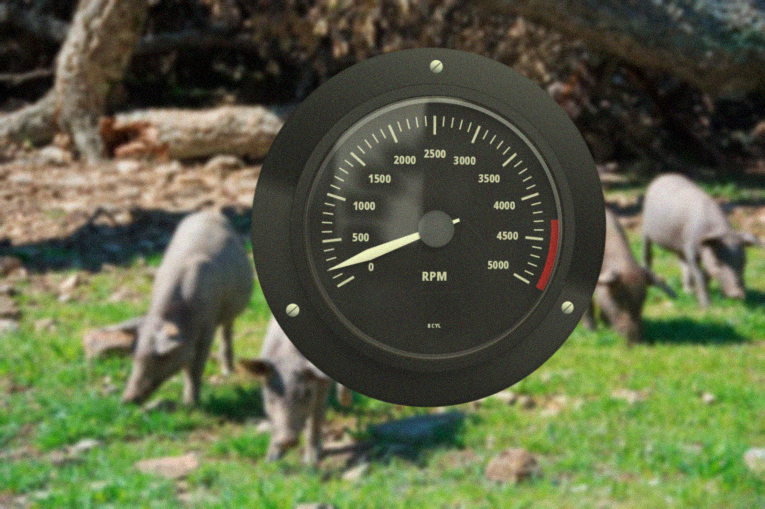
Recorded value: 200 rpm
